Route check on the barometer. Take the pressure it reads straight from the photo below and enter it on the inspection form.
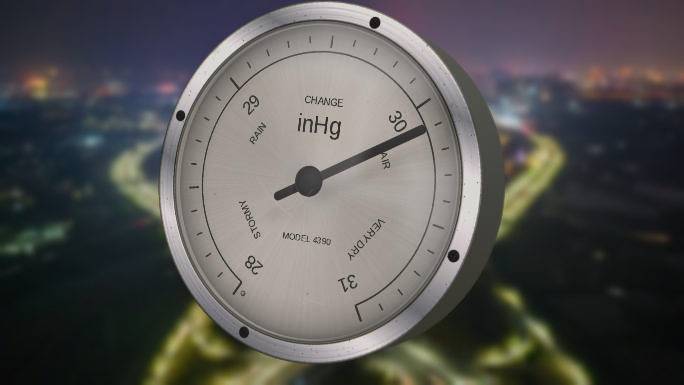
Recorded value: 30.1 inHg
